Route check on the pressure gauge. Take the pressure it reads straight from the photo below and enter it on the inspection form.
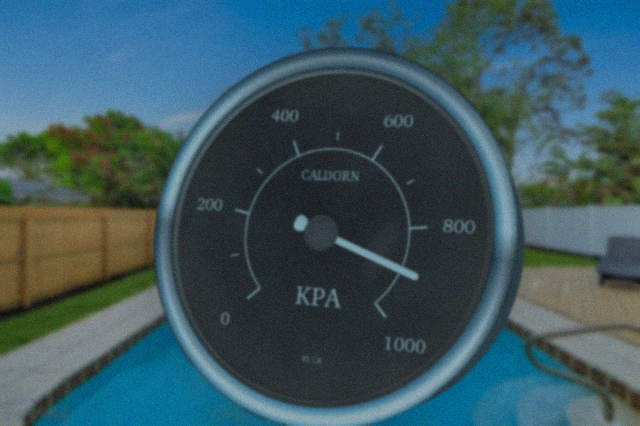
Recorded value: 900 kPa
